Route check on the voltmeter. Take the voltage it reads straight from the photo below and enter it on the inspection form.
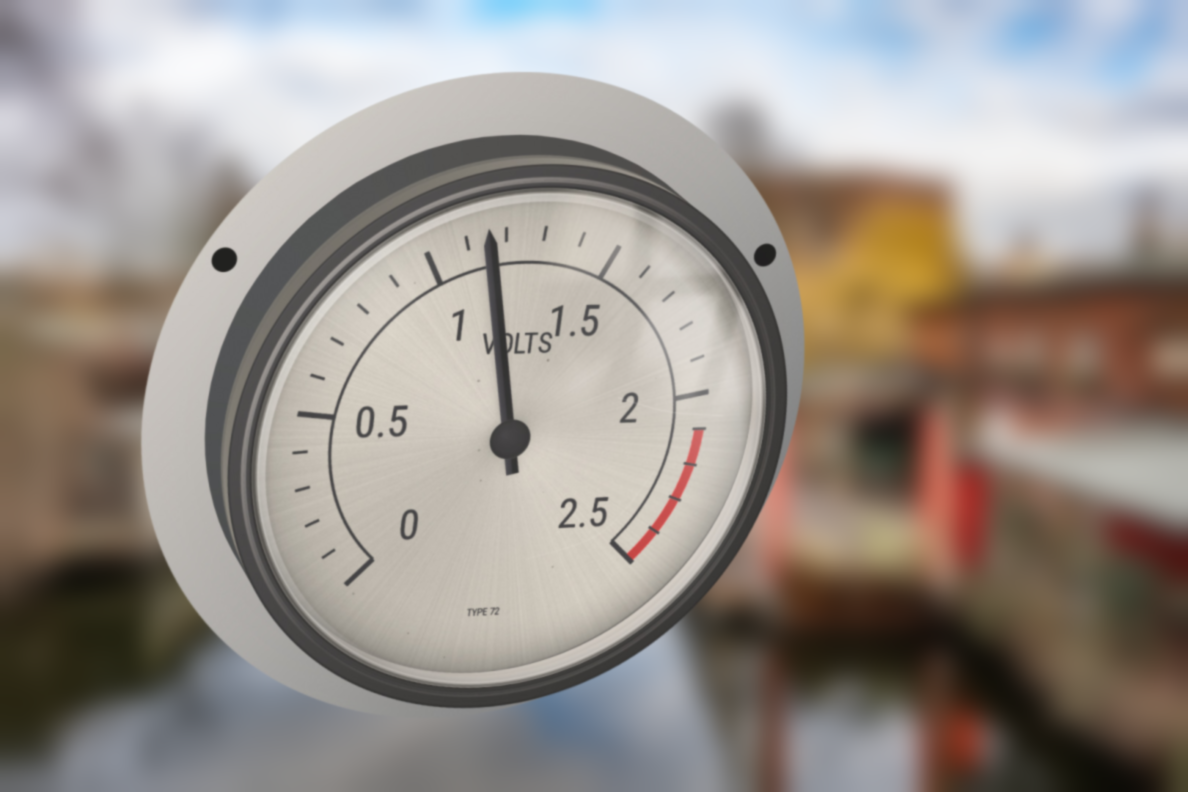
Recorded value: 1.15 V
